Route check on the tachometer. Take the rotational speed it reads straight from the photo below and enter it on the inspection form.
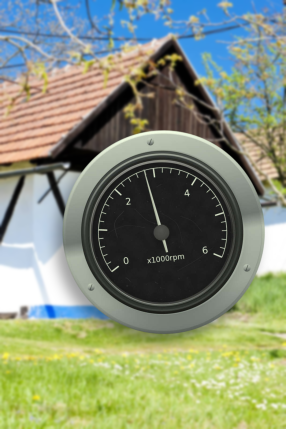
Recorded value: 2800 rpm
